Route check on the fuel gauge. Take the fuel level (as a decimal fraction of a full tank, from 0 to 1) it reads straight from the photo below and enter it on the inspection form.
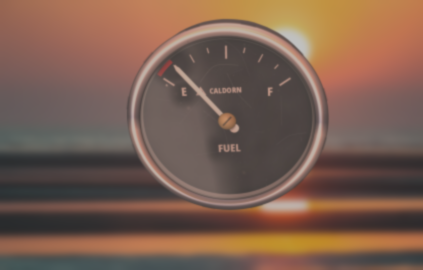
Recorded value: 0.125
